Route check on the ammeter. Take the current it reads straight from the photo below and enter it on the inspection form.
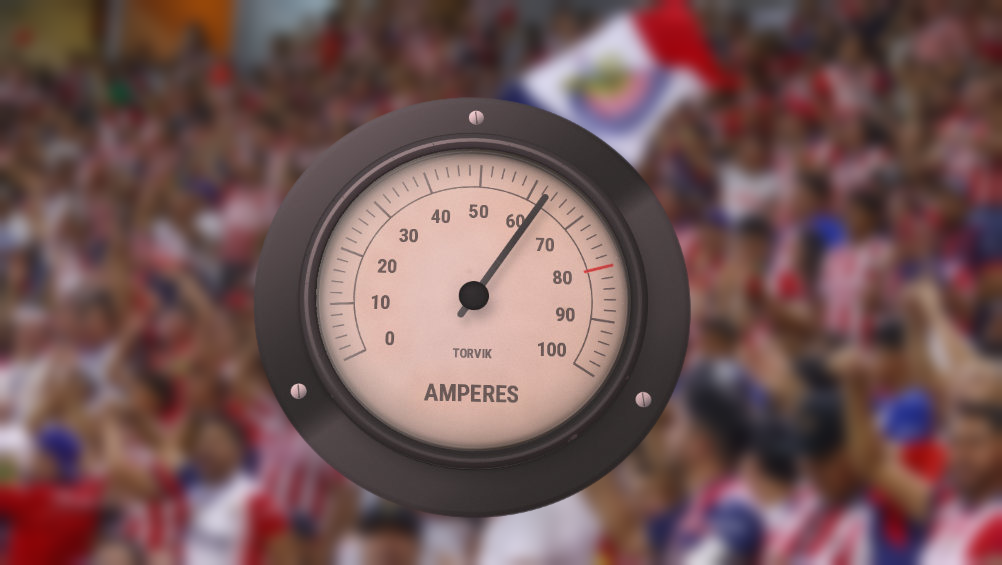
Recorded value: 63 A
